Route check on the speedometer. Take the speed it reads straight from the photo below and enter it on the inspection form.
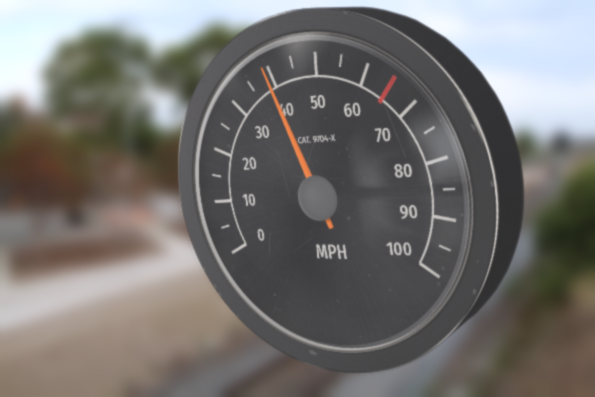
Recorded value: 40 mph
